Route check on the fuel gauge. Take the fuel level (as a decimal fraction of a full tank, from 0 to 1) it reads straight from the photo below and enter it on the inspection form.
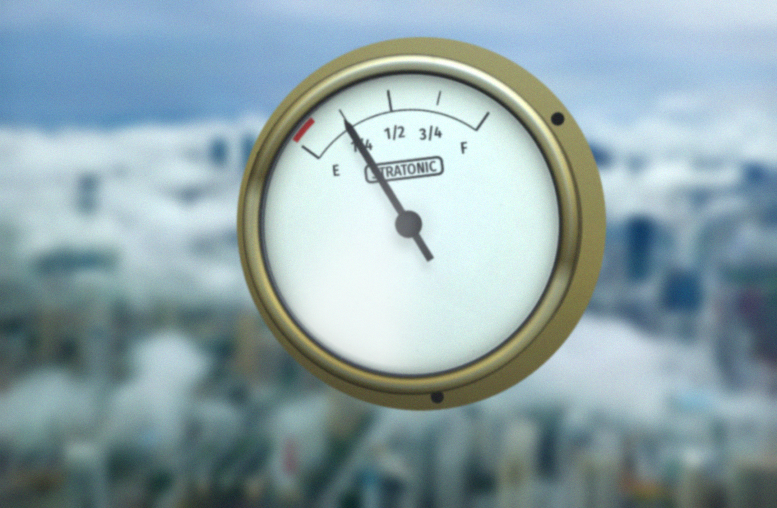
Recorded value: 0.25
